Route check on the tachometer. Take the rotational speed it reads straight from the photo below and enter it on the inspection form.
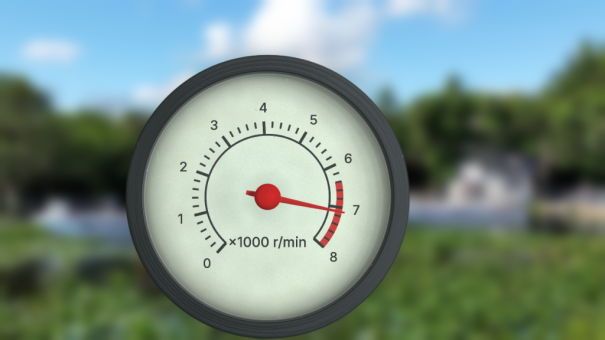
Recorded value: 7100 rpm
